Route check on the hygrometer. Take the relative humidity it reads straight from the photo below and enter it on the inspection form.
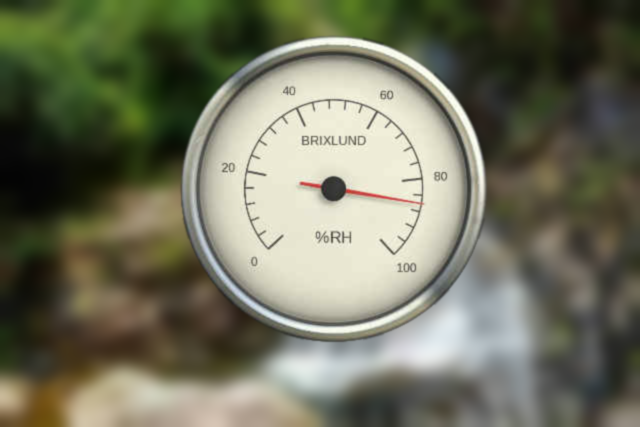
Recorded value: 86 %
